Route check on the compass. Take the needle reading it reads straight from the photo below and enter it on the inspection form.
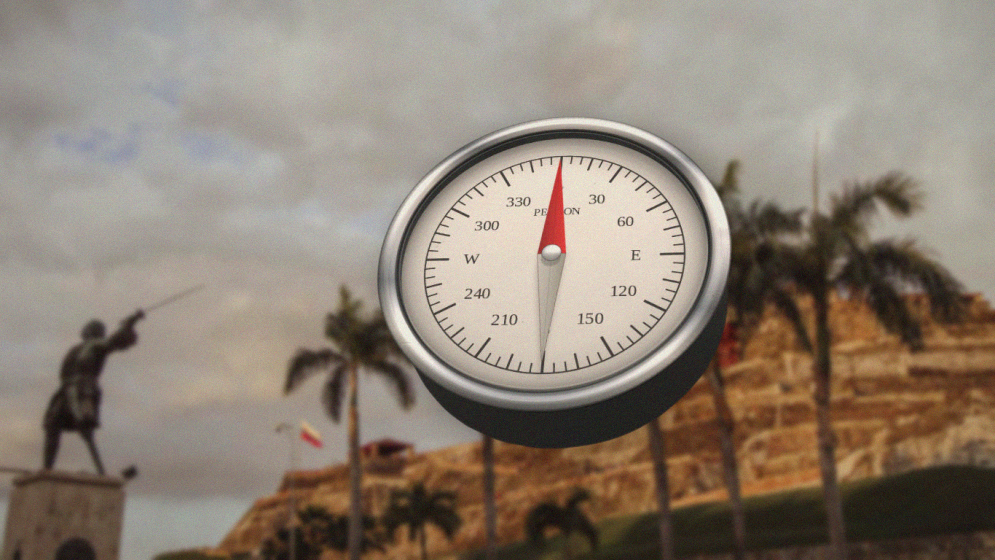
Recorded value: 0 °
